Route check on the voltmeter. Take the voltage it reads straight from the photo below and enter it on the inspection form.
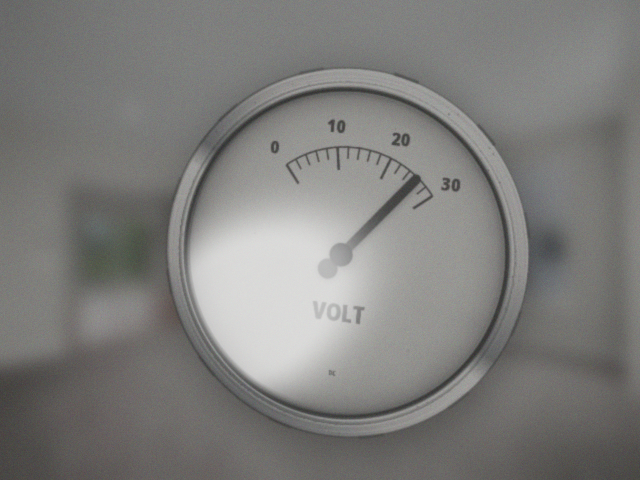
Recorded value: 26 V
